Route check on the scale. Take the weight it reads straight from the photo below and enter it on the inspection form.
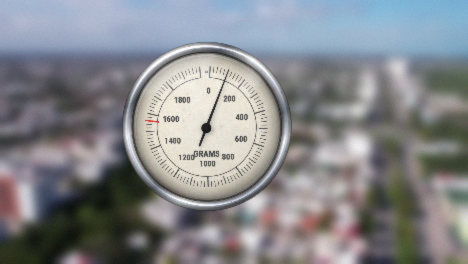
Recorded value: 100 g
